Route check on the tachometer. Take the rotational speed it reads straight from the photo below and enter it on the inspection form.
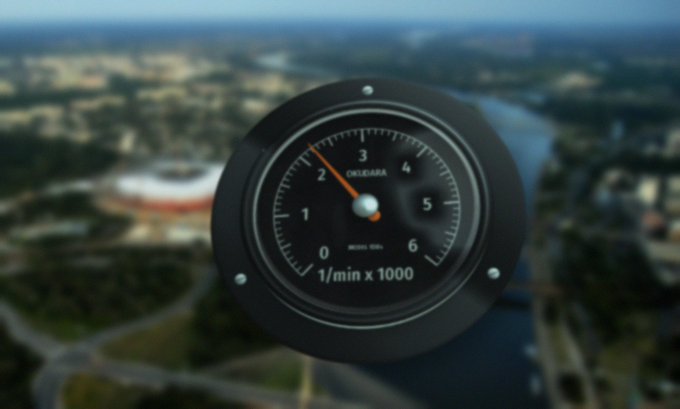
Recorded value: 2200 rpm
